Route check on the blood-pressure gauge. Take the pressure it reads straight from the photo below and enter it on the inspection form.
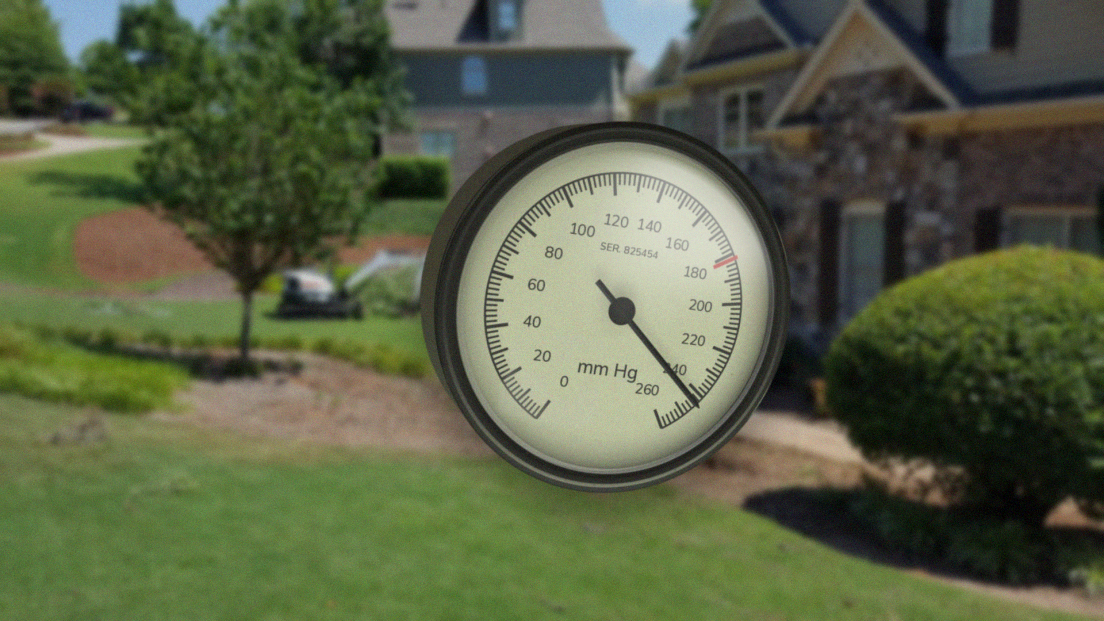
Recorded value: 244 mmHg
